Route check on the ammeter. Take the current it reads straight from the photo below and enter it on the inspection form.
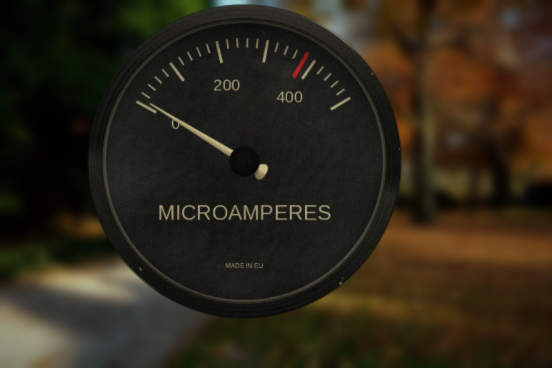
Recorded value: 10 µA
